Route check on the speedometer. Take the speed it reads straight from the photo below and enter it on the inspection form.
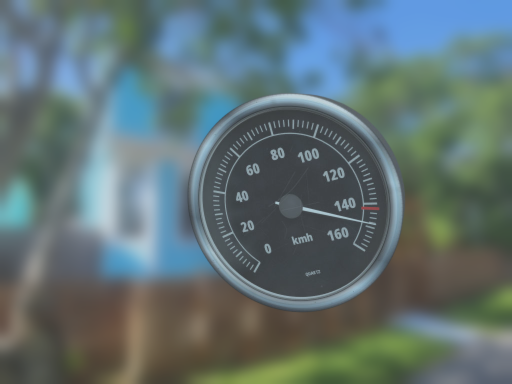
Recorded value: 148 km/h
